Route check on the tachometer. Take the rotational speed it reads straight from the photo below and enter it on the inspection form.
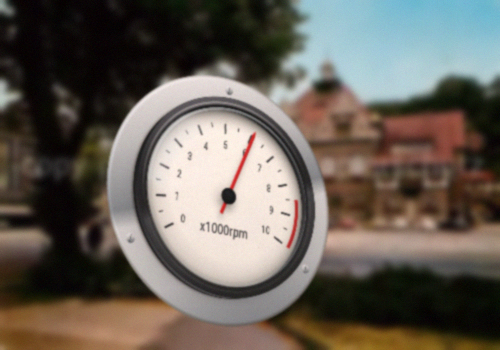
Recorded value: 6000 rpm
